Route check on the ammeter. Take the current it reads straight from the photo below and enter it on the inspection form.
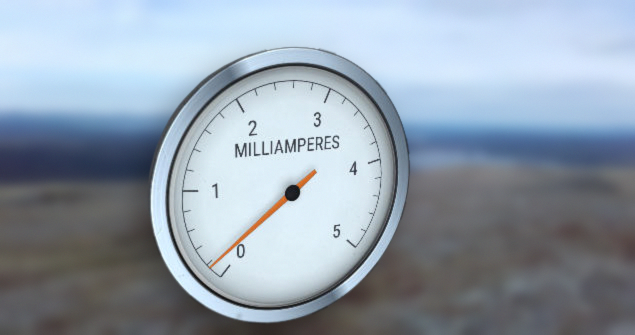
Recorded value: 0.2 mA
